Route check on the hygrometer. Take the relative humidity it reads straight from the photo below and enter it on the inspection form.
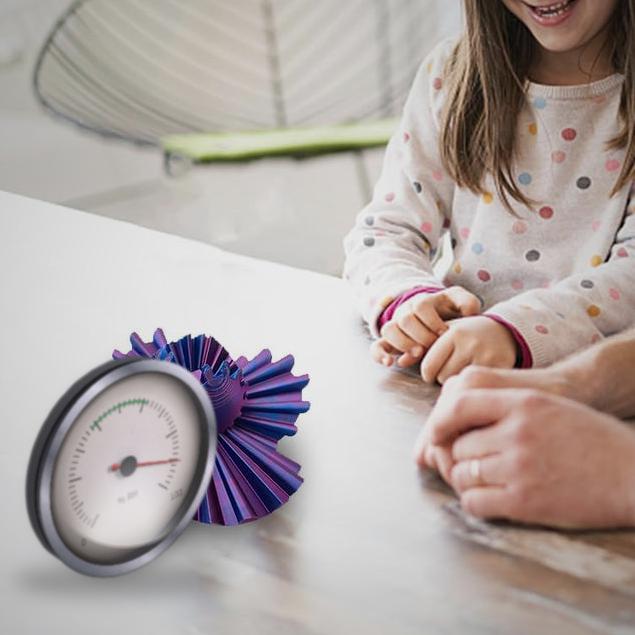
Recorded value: 90 %
